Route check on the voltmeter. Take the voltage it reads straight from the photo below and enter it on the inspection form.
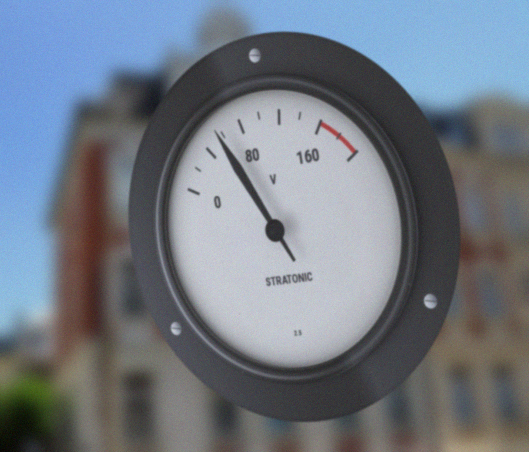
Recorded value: 60 V
